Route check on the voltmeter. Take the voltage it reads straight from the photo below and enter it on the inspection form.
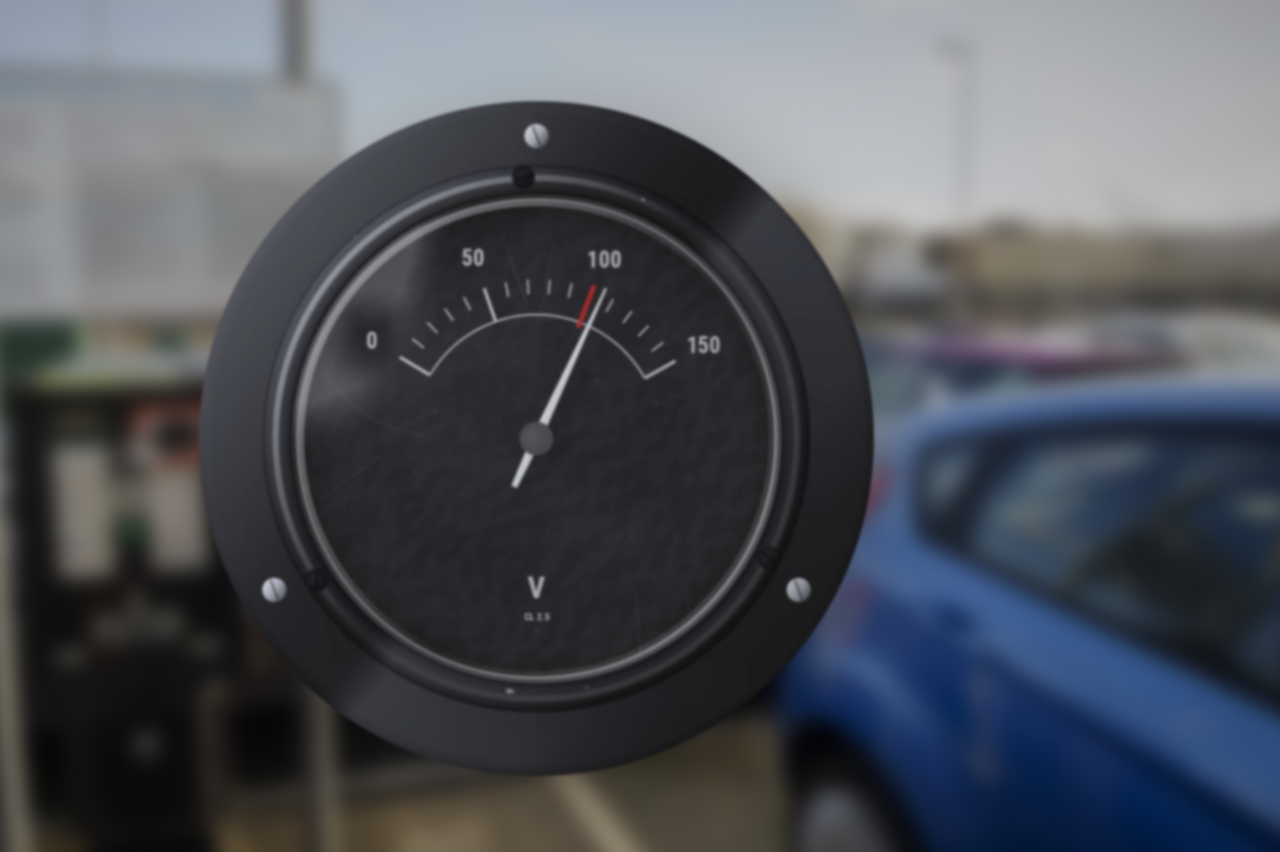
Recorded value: 105 V
